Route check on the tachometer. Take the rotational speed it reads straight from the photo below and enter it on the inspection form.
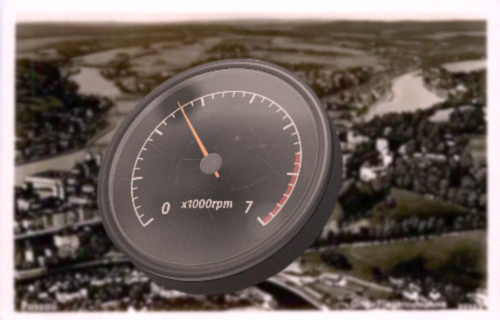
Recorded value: 2600 rpm
